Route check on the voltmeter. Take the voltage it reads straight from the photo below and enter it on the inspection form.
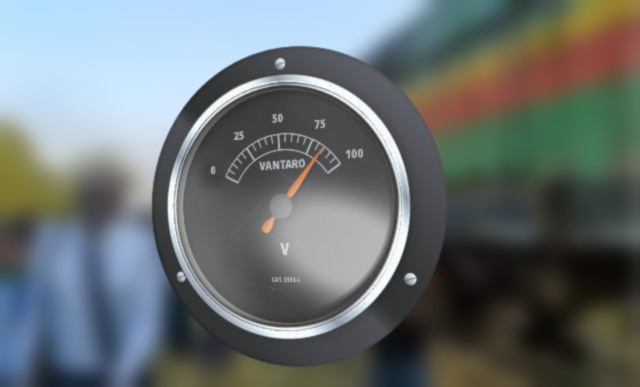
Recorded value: 85 V
